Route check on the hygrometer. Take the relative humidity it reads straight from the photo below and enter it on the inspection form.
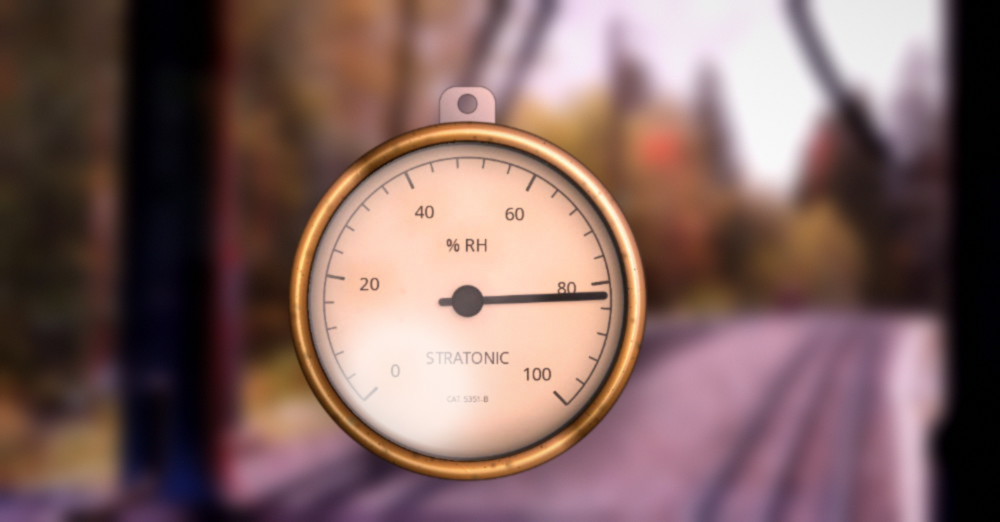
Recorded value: 82 %
